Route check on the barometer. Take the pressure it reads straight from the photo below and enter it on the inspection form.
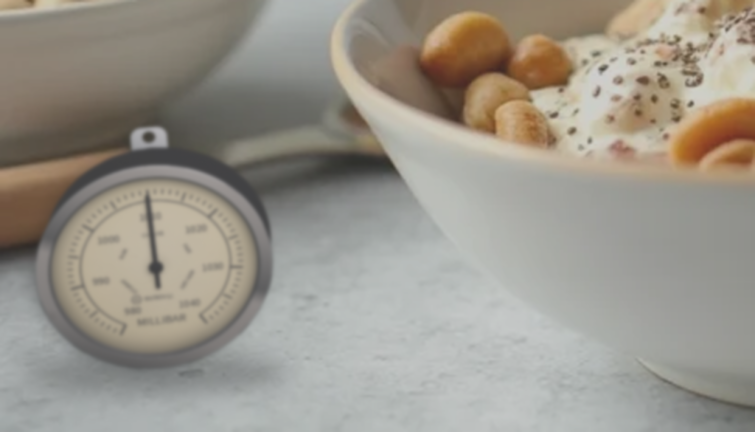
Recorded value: 1010 mbar
